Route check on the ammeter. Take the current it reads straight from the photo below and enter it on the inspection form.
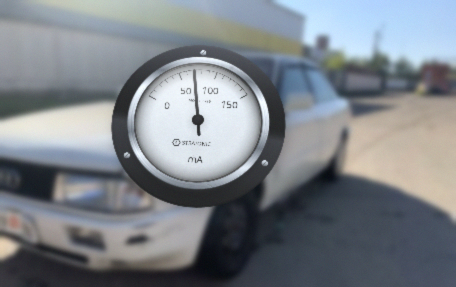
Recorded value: 70 mA
